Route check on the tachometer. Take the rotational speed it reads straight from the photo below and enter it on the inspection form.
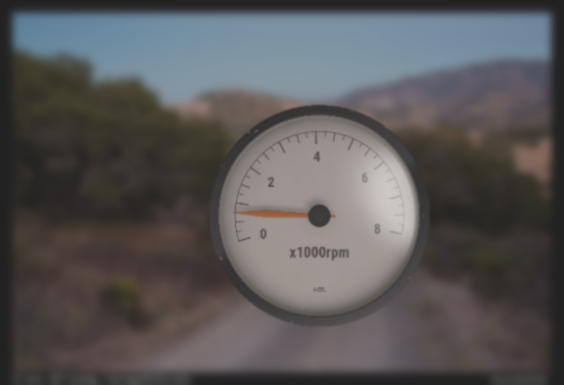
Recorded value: 750 rpm
